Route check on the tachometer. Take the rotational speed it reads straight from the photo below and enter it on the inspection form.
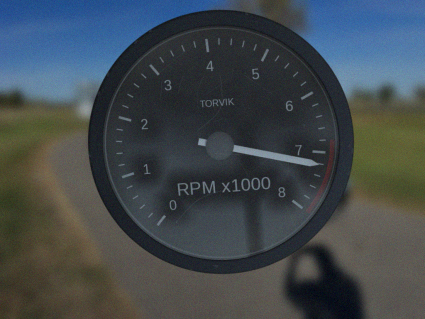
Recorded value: 7200 rpm
